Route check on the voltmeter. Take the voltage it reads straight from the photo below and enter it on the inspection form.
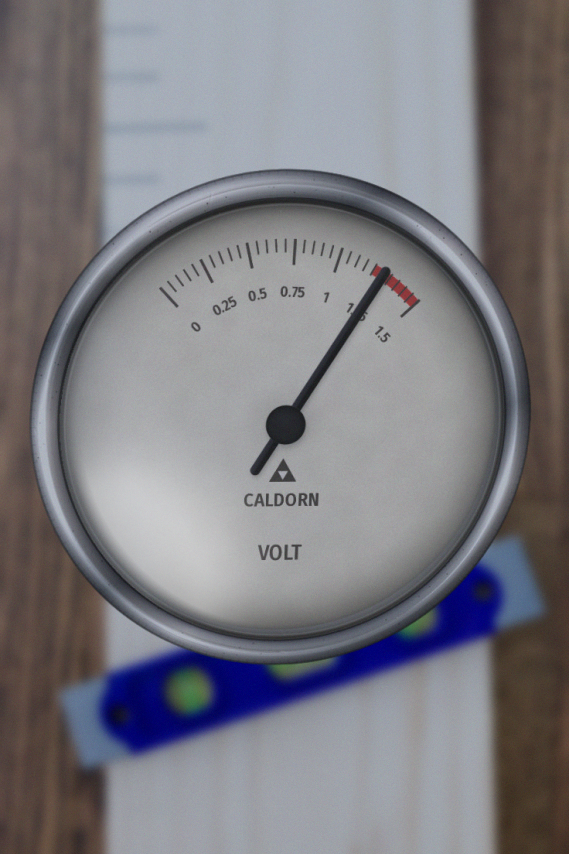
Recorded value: 1.25 V
